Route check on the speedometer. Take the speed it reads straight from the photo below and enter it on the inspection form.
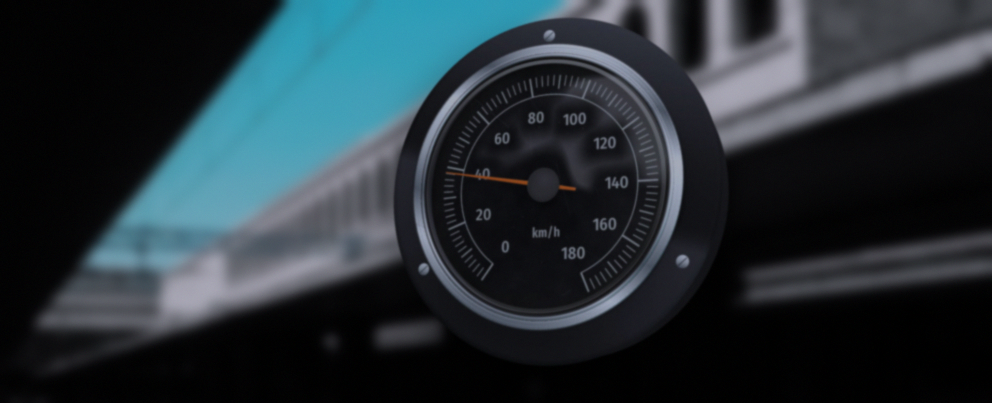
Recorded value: 38 km/h
